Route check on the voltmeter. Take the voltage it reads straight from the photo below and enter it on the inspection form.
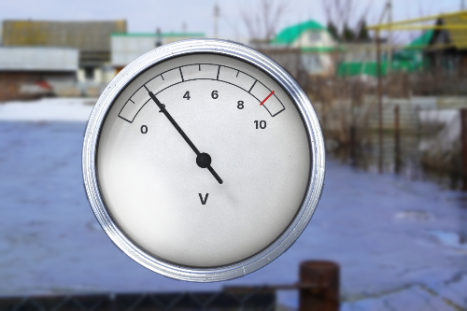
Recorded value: 2 V
